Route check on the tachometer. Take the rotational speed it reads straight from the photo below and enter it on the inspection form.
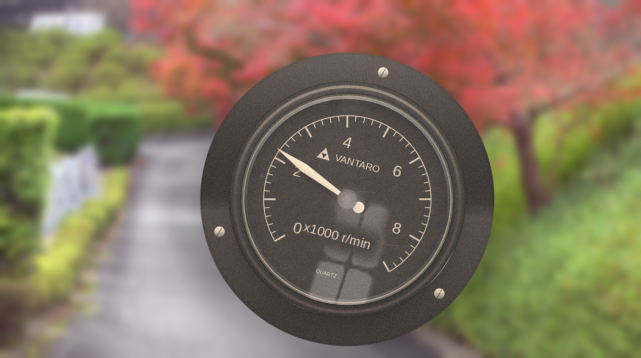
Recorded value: 2200 rpm
